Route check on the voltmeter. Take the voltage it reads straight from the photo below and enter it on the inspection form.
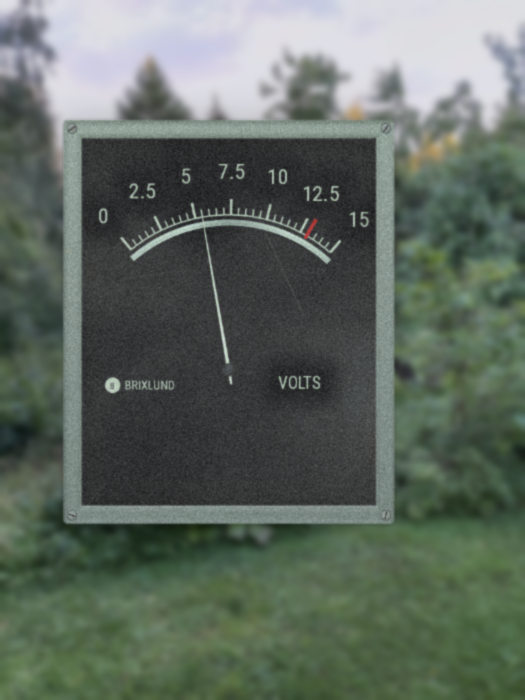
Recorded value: 5.5 V
